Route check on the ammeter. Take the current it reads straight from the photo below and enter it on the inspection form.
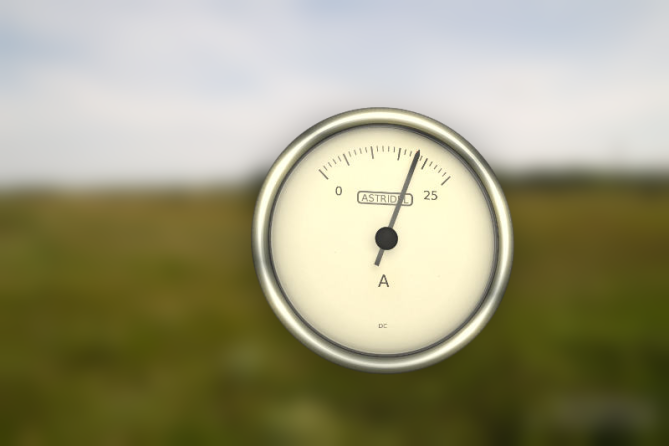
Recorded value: 18 A
